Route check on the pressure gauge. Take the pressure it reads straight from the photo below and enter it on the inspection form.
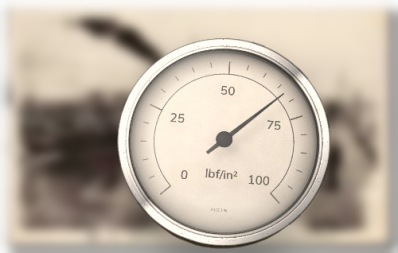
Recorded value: 67.5 psi
